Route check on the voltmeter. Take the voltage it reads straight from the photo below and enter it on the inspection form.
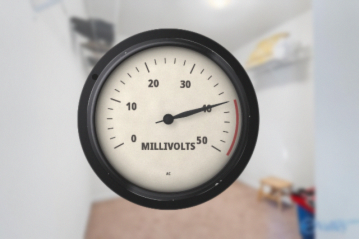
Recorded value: 40 mV
